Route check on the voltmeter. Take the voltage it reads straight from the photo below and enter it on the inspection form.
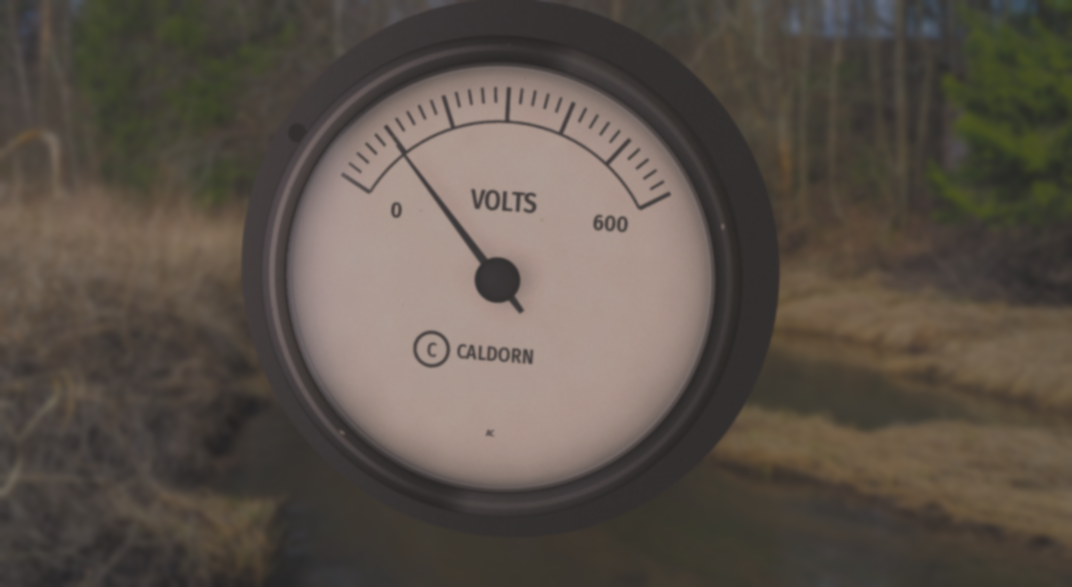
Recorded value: 100 V
